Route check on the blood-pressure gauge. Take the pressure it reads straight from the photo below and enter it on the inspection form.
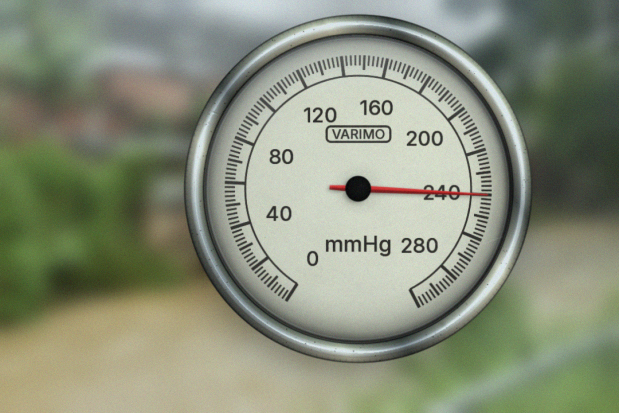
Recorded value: 240 mmHg
